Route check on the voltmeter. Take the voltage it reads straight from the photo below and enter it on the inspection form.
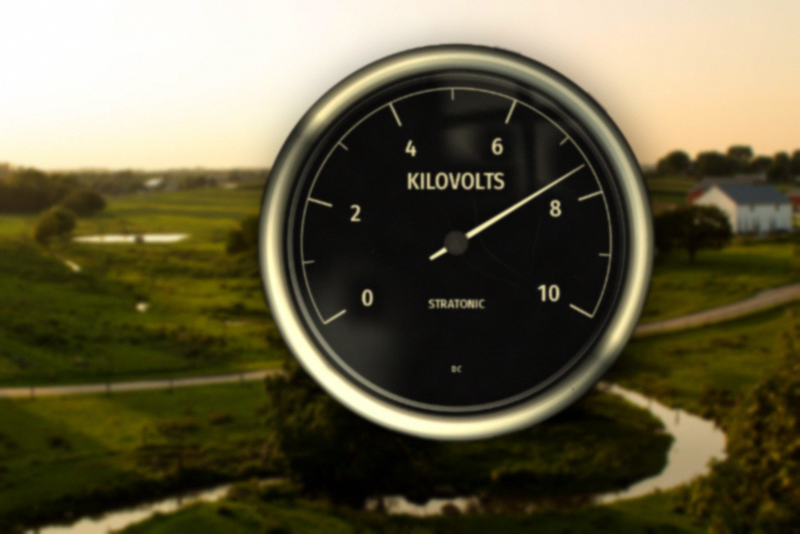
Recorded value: 7.5 kV
